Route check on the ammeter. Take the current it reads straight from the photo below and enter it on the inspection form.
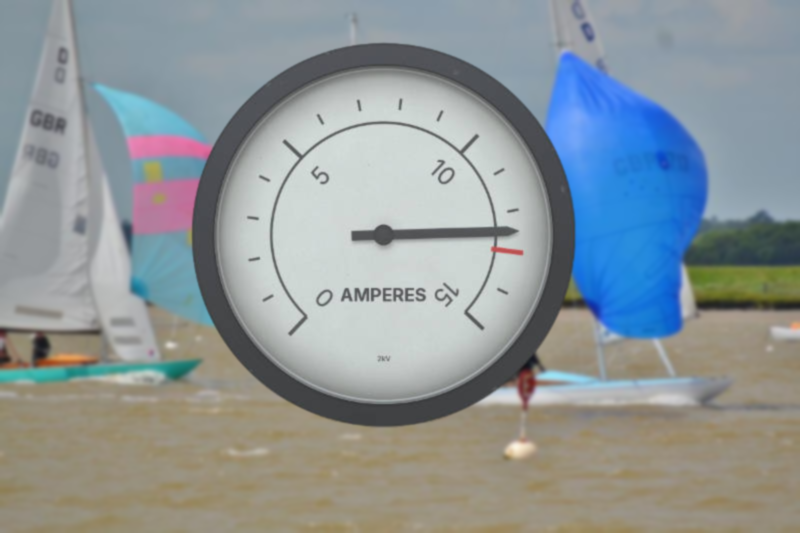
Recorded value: 12.5 A
